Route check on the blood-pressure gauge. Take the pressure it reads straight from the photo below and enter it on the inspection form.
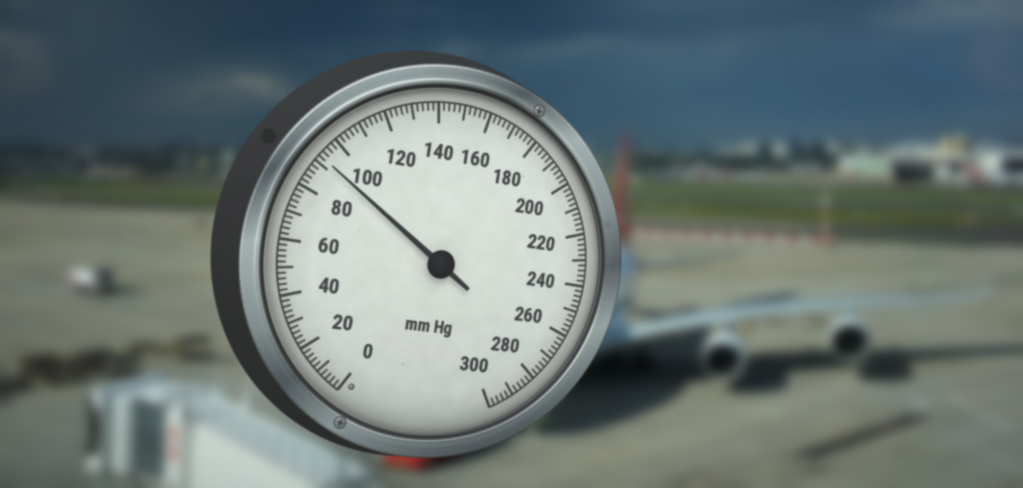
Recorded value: 92 mmHg
